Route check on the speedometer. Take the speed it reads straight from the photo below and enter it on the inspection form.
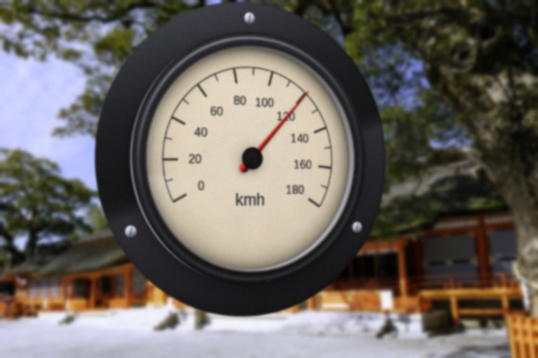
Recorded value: 120 km/h
